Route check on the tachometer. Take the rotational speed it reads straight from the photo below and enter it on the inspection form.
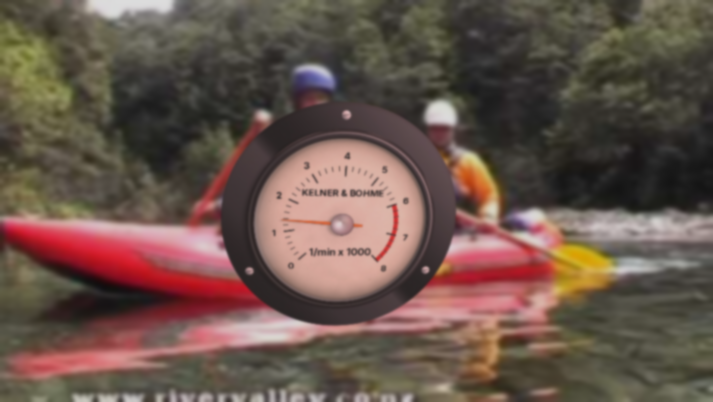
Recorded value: 1400 rpm
